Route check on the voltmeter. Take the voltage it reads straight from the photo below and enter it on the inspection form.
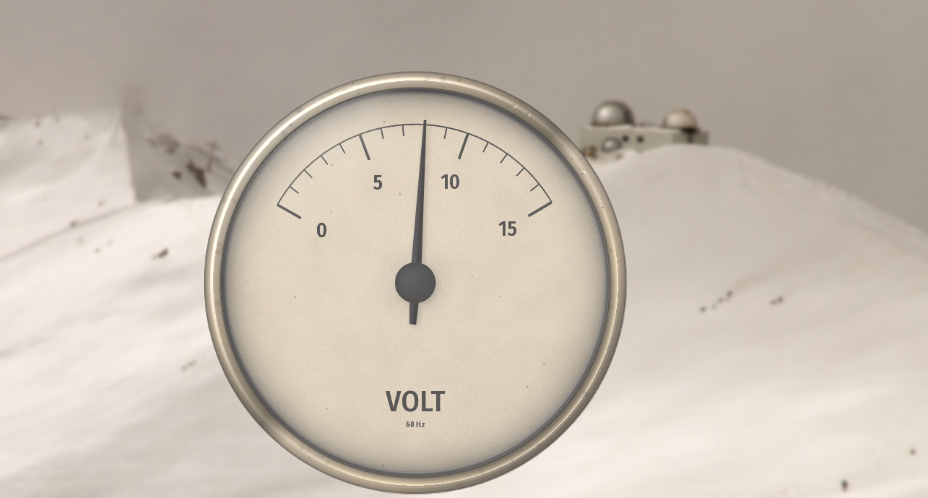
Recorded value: 8 V
